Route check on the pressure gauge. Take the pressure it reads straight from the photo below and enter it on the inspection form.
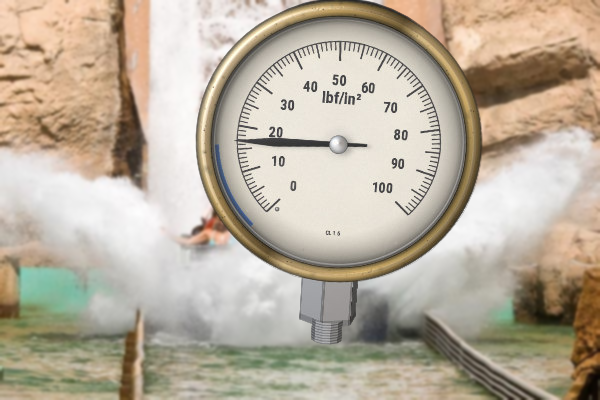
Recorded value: 17 psi
